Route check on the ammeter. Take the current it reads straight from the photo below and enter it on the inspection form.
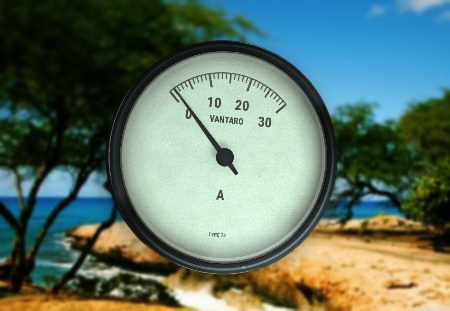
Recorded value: 1 A
